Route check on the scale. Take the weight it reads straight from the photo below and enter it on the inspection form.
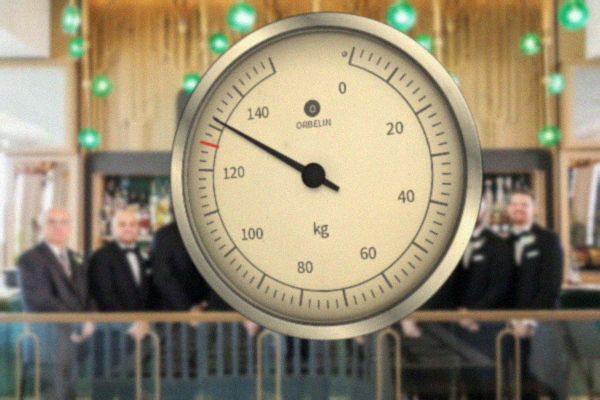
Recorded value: 132 kg
